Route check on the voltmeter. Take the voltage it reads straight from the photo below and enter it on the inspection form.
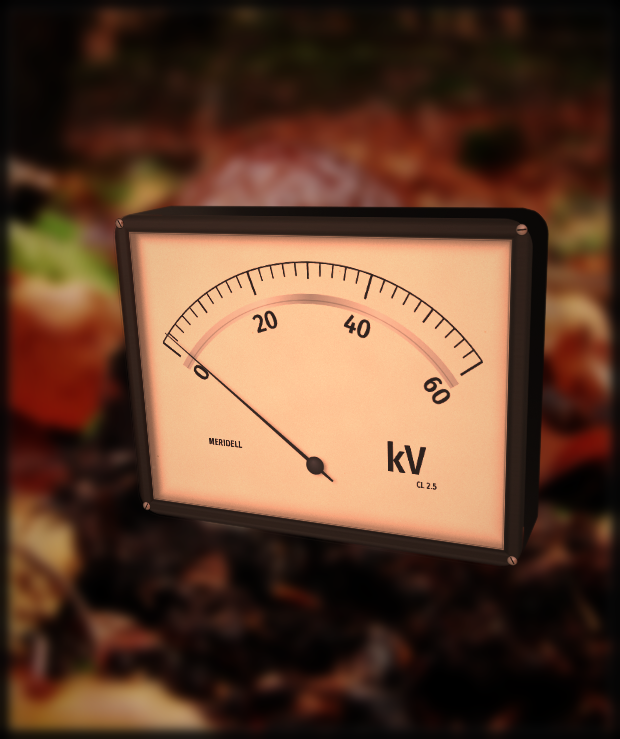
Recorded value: 2 kV
